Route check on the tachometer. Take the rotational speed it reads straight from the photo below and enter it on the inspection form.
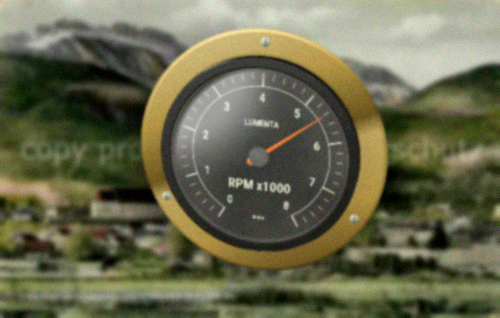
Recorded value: 5400 rpm
